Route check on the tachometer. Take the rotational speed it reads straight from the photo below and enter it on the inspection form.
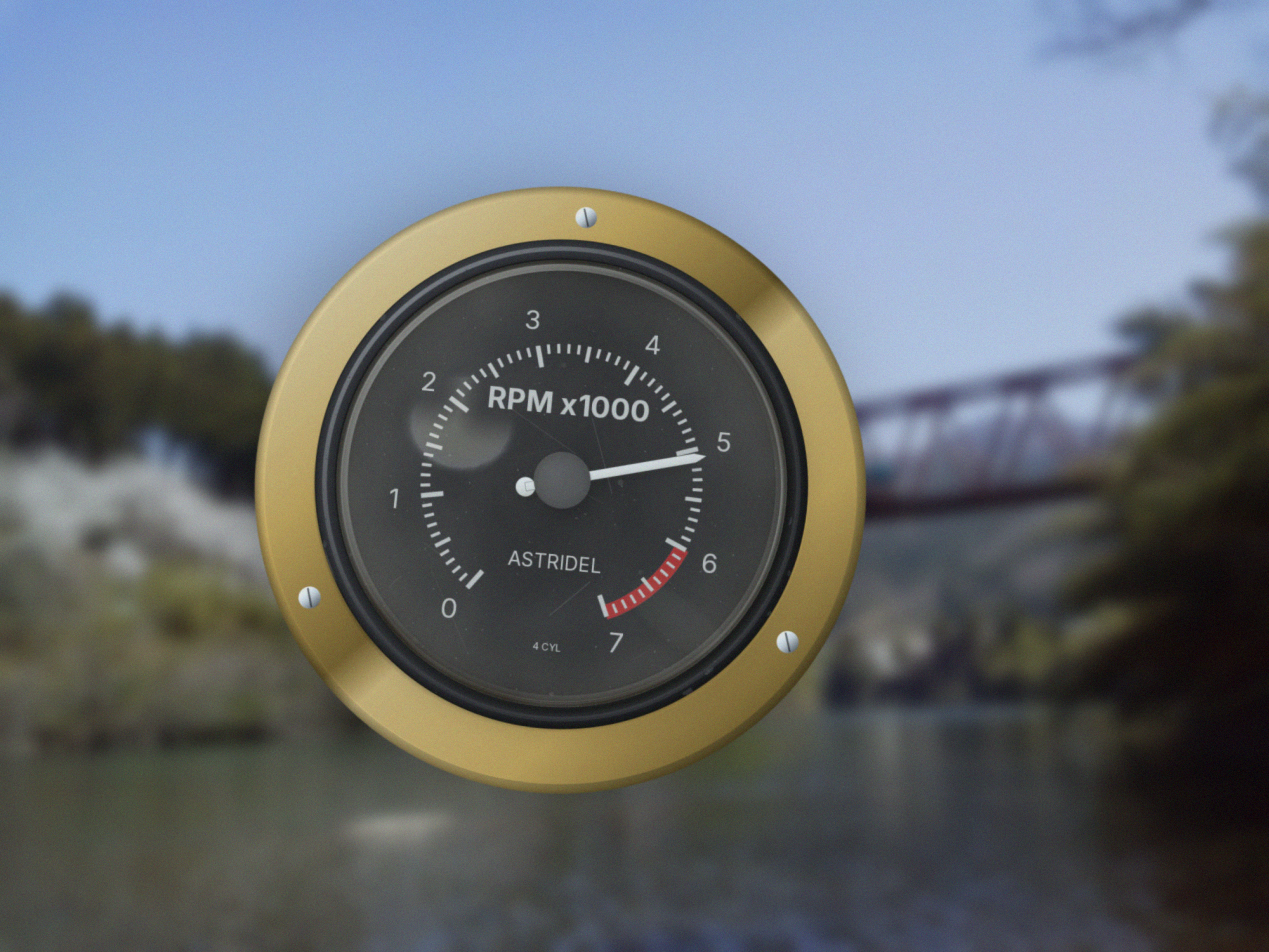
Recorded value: 5100 rpm
